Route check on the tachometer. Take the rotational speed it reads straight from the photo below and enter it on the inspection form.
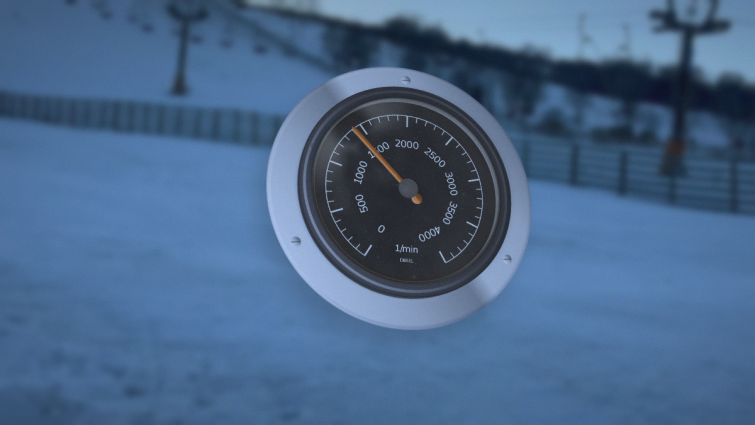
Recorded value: 1400 rpm
